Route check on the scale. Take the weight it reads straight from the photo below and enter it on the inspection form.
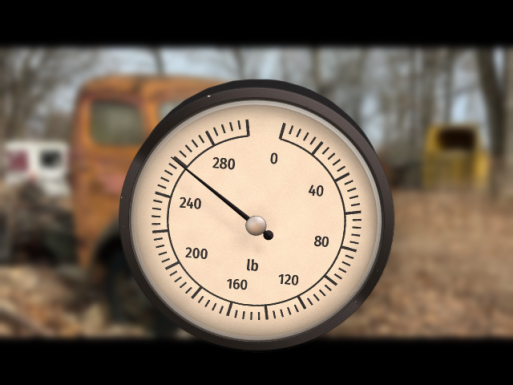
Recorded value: 260 lb
